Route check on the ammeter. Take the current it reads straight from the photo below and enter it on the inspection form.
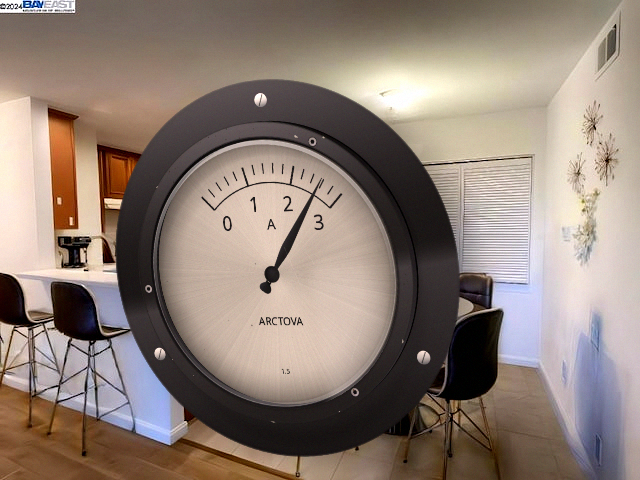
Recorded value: 2.6 A
